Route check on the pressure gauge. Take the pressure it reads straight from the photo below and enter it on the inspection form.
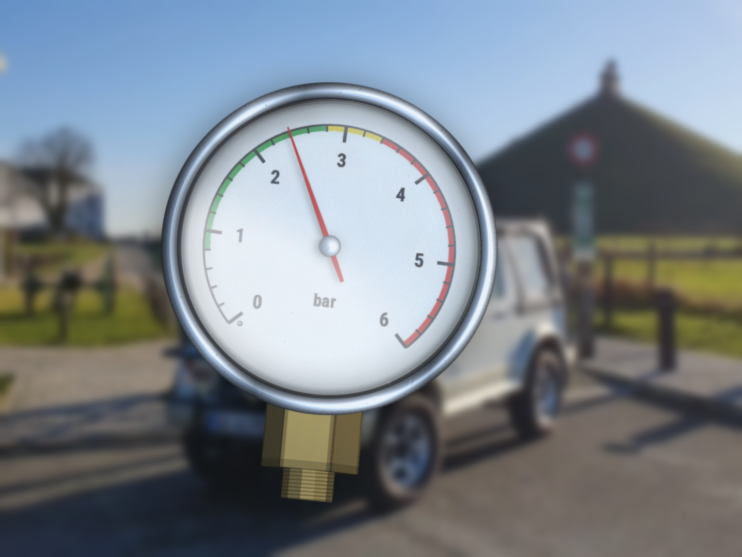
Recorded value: 2.4 bar
